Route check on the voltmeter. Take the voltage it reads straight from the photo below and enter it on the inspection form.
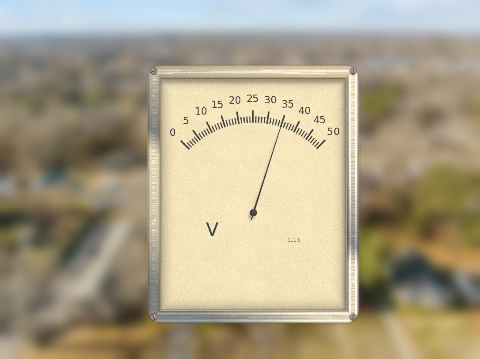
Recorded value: 35 V
